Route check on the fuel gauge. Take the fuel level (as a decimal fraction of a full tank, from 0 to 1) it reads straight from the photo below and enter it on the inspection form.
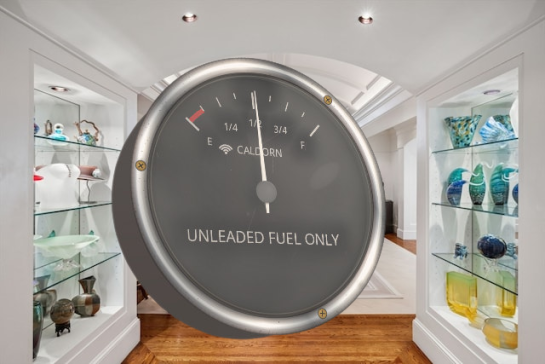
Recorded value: 0.5
